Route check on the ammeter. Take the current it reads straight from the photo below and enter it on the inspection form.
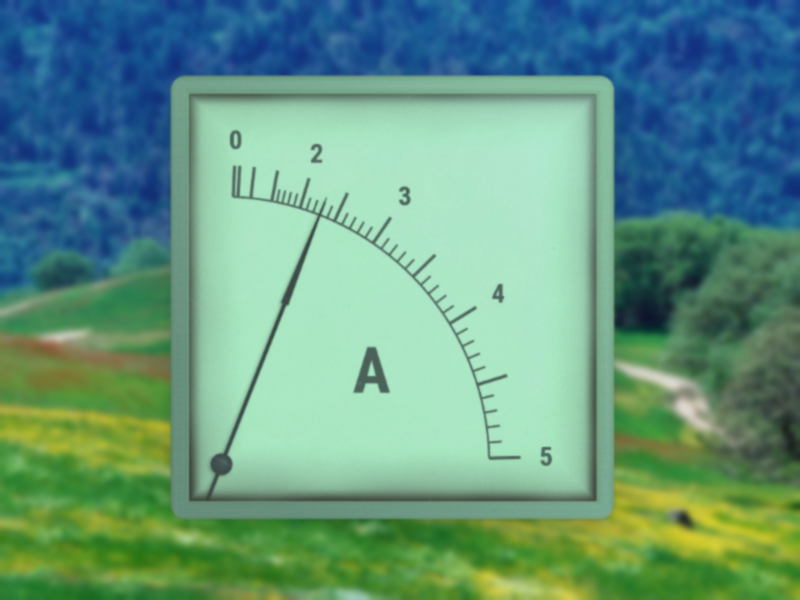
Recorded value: 2.3 A
